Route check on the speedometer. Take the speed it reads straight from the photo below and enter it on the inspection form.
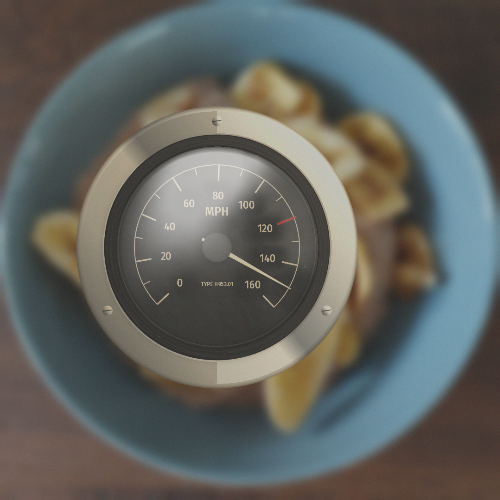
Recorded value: 150 mph
